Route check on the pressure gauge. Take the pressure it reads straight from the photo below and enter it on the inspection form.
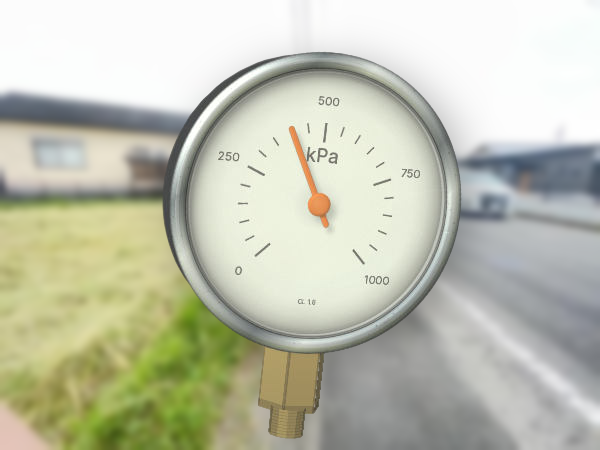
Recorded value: 400 kPa
